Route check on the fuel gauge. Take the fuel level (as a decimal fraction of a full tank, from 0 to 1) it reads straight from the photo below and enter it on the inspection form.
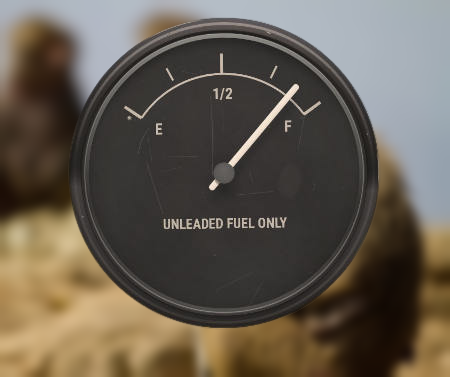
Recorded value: 0.875
